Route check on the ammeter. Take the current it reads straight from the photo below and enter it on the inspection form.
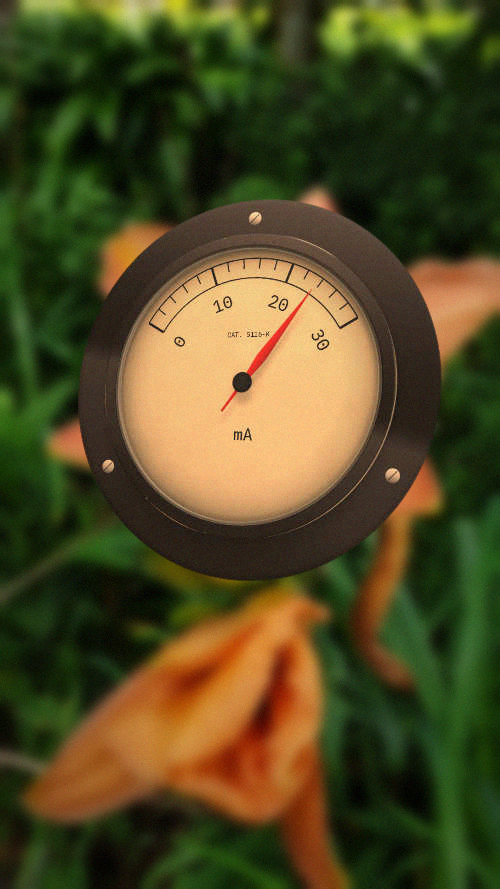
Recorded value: 24 mA
